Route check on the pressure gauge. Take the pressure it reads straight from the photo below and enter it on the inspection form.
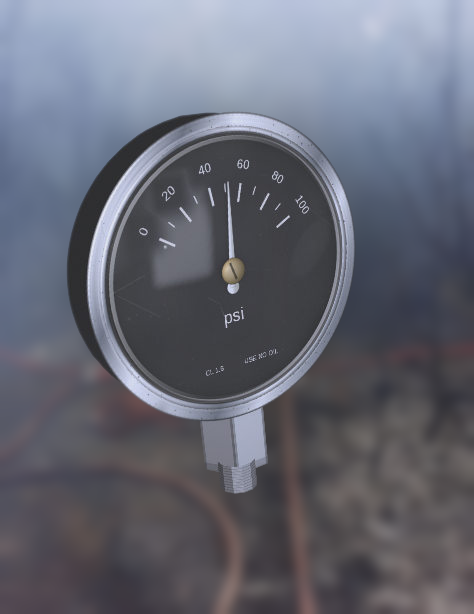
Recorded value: 50 psi
